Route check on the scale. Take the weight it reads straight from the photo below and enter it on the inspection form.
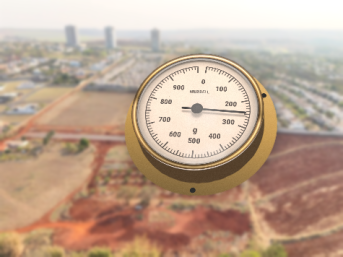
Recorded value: 250 g
